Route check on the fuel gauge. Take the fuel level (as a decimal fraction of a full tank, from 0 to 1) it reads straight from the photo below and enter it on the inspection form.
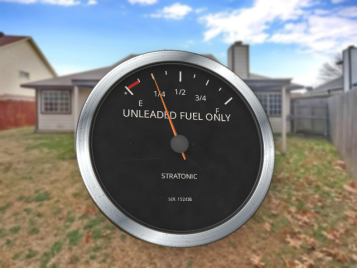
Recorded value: 0.25
